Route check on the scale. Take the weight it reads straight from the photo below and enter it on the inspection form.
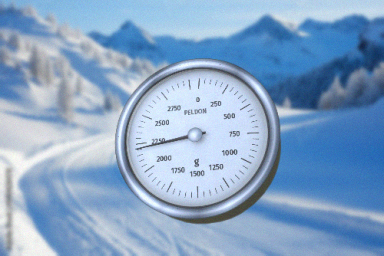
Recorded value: 2200 g
